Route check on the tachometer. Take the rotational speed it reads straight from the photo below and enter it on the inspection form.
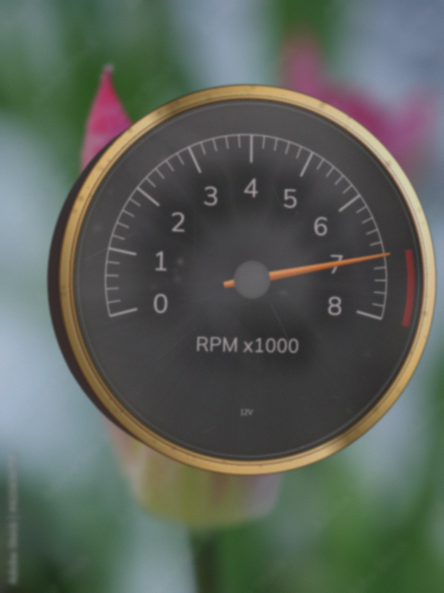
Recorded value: 7000 rpm
